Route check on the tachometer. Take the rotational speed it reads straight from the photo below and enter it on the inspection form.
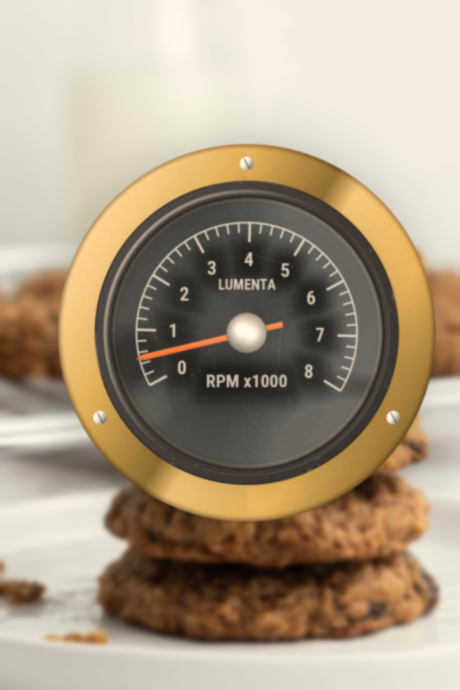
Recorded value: 500 rpm
